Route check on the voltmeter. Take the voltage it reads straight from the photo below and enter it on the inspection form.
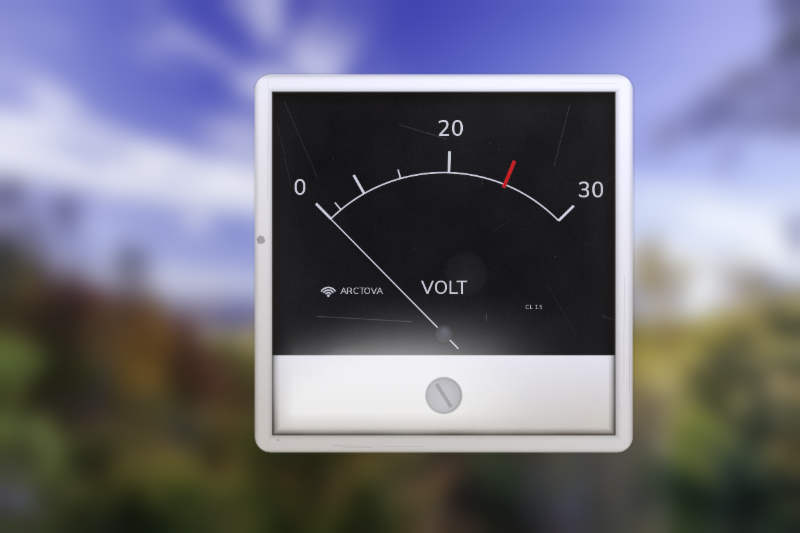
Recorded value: 0 V
